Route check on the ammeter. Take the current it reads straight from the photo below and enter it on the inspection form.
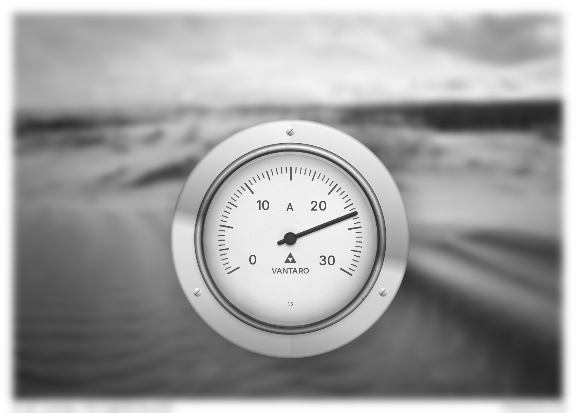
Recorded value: 23.5 A
